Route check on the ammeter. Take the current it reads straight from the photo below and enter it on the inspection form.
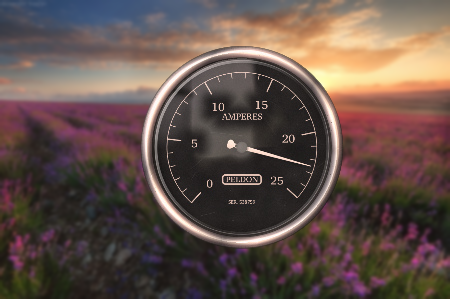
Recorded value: 22.5 A
